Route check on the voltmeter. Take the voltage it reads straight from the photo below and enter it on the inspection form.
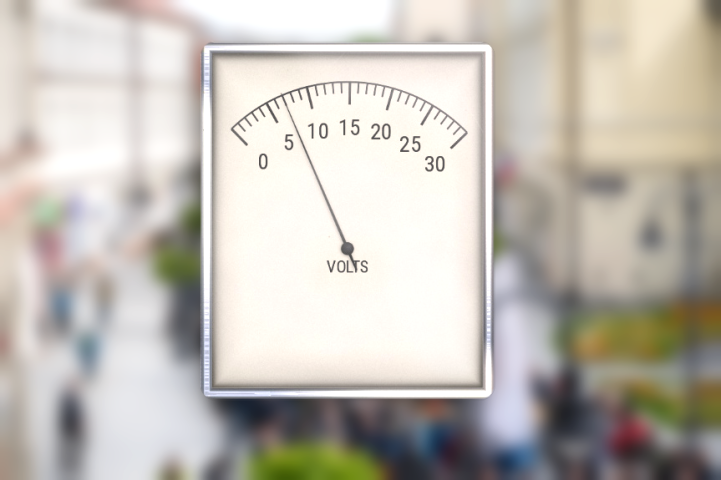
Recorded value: 7 V
